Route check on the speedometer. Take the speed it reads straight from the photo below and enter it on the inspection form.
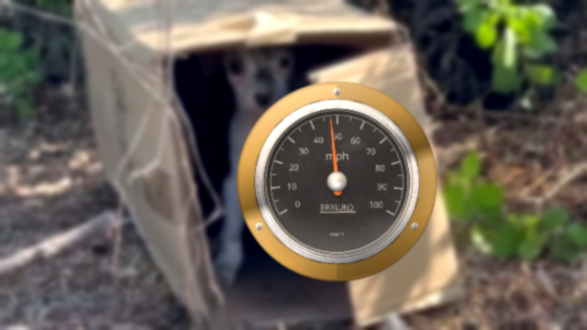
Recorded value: 47.5 mph
